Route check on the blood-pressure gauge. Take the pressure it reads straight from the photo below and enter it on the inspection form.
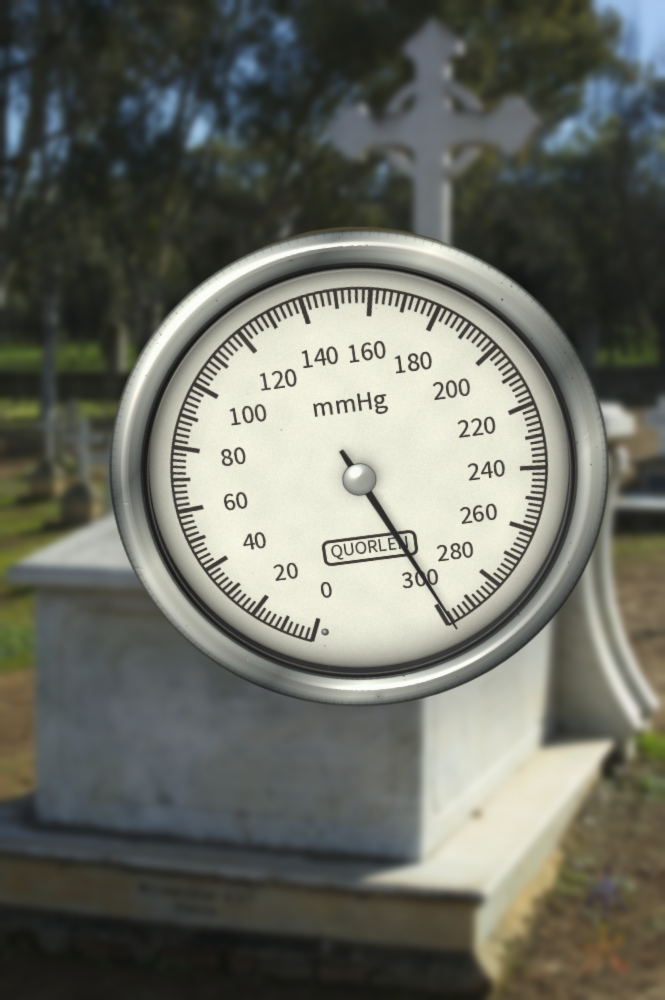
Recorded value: 298 mmHg
